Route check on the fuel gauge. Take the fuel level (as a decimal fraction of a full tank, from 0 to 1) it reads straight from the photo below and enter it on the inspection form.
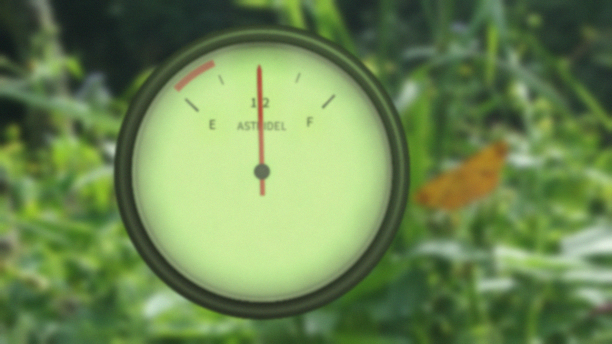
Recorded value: 0.5
